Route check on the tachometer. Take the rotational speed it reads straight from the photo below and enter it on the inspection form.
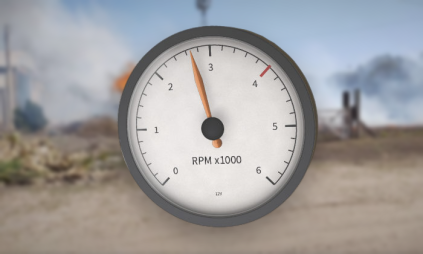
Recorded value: 2700 rpm
